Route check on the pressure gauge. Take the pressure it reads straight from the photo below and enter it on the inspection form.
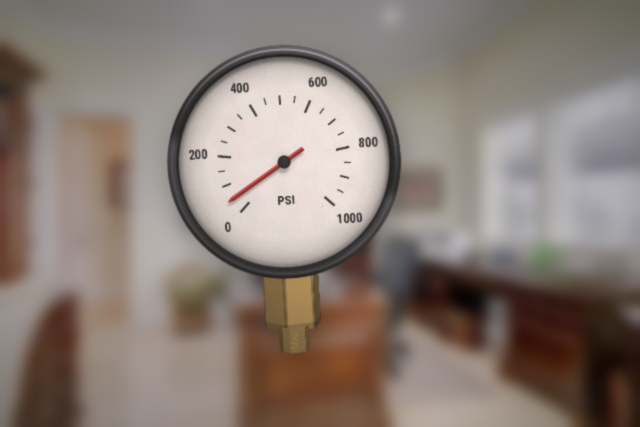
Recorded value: 50 psi
